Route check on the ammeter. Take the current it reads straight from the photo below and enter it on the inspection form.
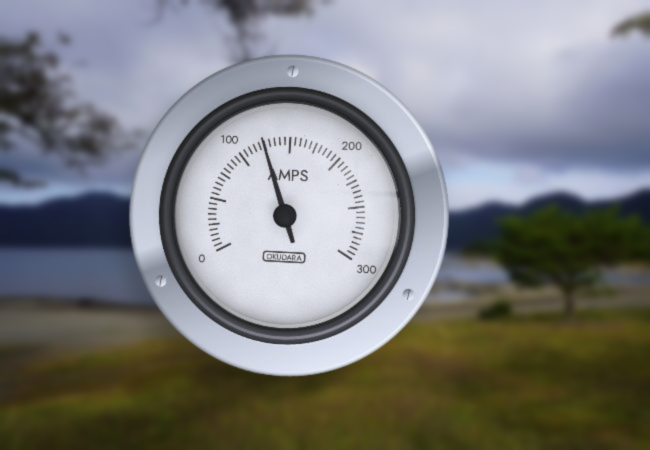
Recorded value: 125 A
